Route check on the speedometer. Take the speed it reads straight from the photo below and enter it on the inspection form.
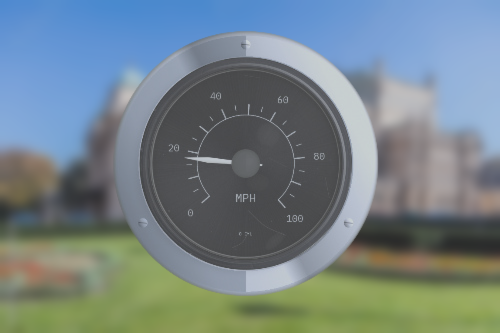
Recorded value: 17.5 mph
